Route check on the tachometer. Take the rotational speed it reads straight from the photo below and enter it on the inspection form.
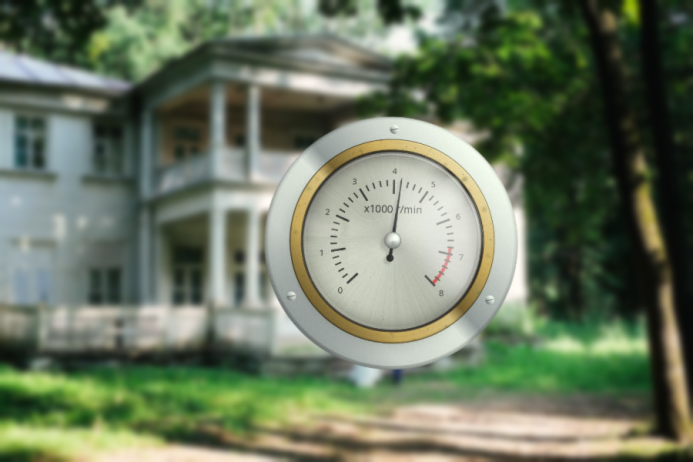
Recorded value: 4200 rpm
